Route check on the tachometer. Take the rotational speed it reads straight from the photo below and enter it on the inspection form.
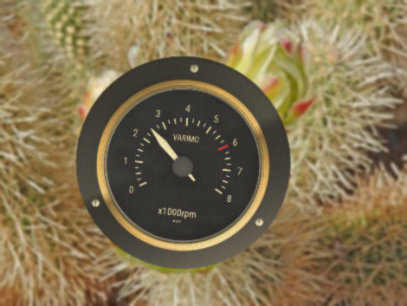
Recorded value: 2500 rpm
